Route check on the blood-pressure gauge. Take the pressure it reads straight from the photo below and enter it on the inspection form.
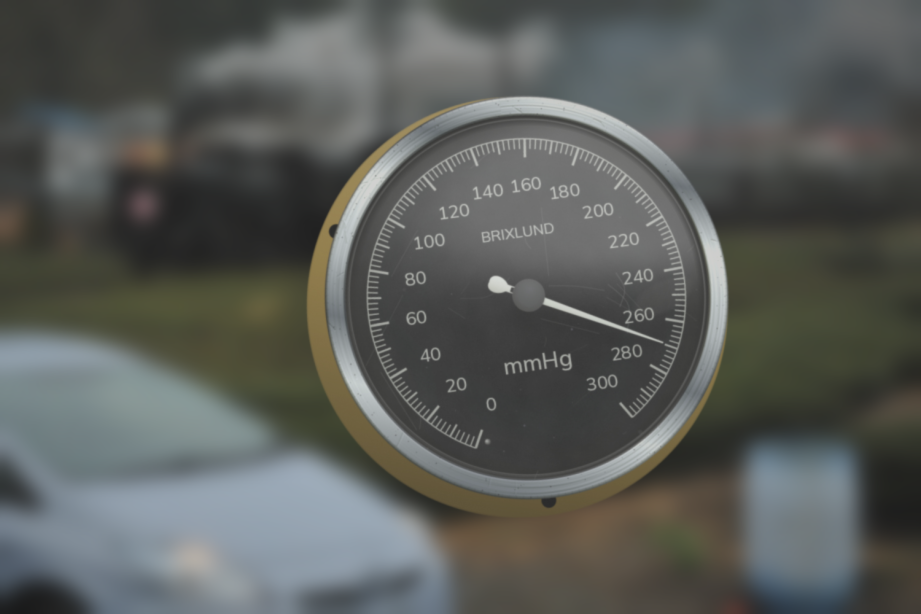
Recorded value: 270 mmHg
